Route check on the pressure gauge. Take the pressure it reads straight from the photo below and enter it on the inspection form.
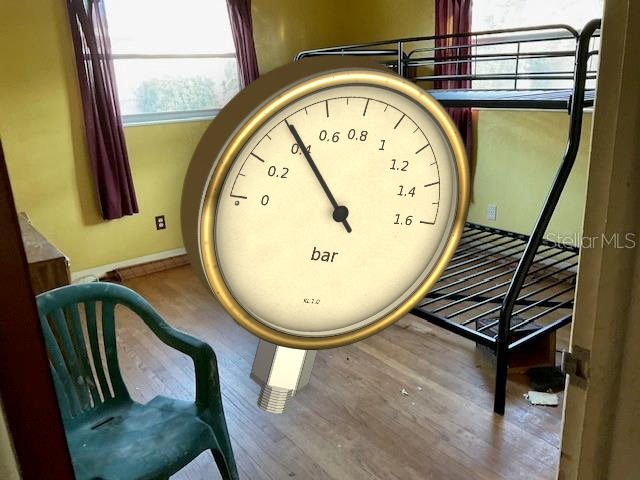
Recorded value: 0.4 bar
